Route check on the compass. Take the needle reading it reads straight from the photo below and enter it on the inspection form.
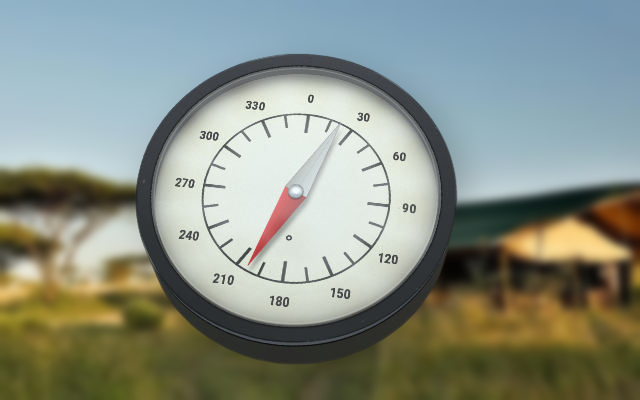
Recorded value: 202.5 °
